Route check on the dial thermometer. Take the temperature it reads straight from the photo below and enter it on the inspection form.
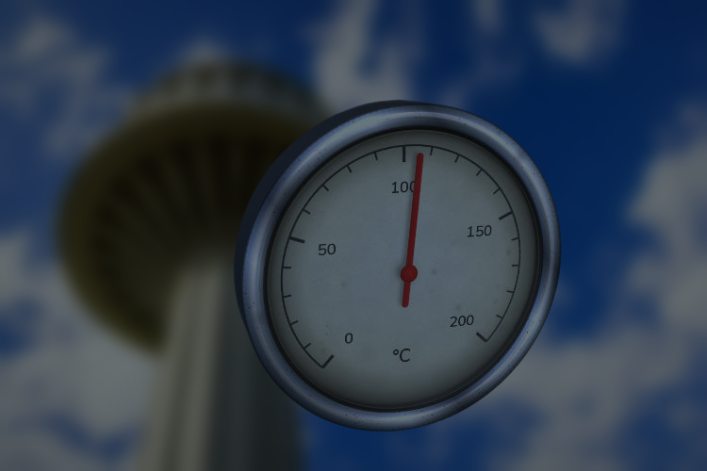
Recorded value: 105 °C
